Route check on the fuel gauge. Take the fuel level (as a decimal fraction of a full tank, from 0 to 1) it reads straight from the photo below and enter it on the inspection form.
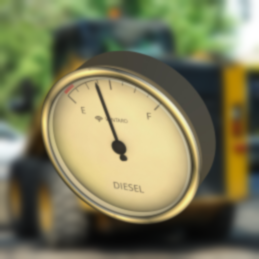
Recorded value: 0.375
